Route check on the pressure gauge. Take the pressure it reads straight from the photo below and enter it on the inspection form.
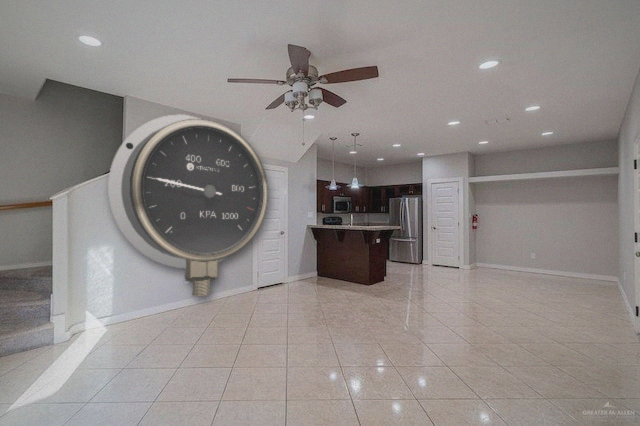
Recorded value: 200 kPa
